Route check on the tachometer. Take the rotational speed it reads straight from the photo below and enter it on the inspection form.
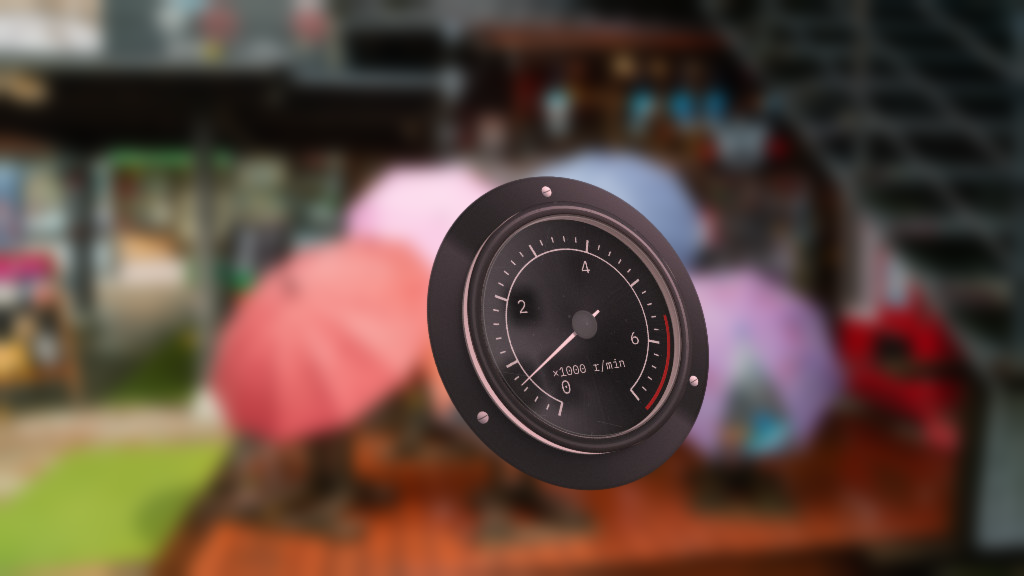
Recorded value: 700 rpm
